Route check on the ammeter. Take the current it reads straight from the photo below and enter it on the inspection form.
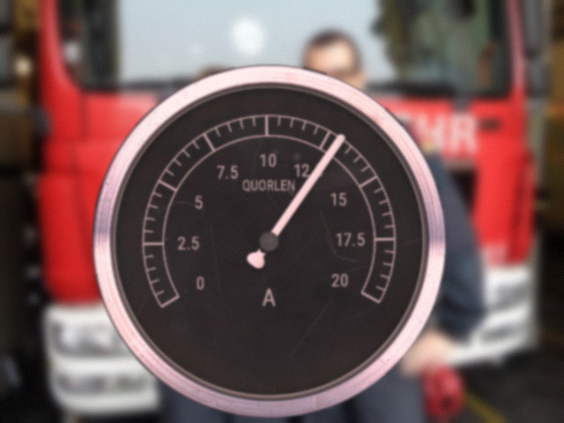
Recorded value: 13 A
